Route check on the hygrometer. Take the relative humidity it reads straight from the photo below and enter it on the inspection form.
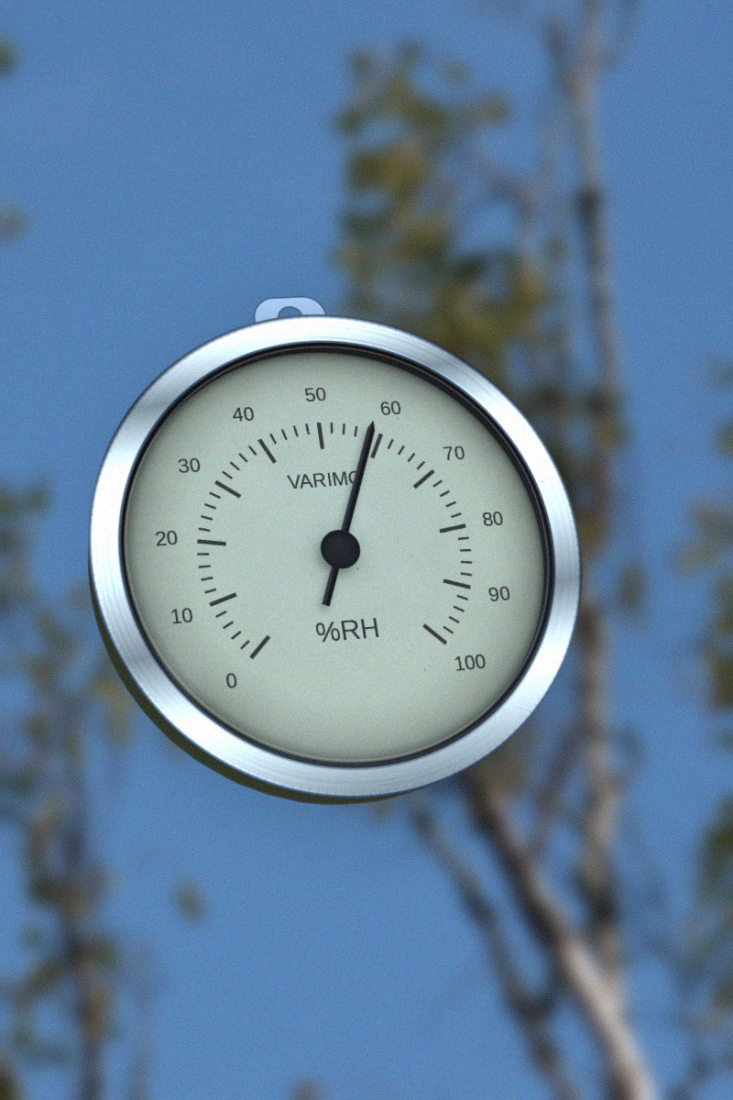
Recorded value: 58 %
